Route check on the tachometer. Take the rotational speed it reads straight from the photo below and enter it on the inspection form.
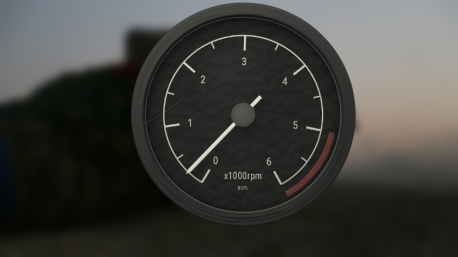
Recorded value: 250 rpm
